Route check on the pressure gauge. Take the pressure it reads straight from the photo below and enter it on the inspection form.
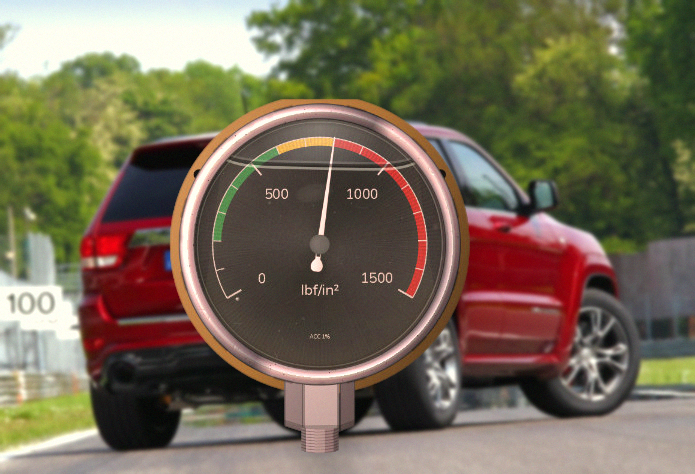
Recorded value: 800 psi
